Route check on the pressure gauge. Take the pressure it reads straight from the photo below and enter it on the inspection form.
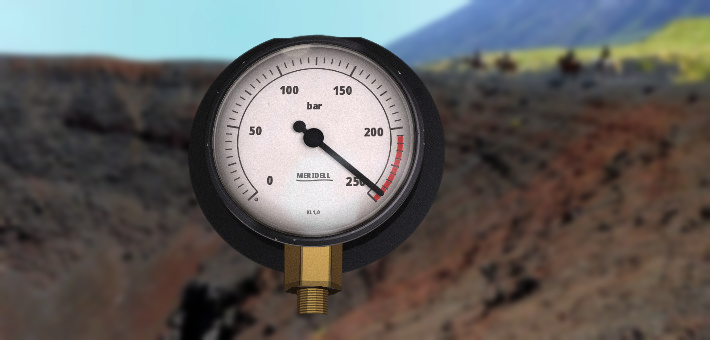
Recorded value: 245 bar
